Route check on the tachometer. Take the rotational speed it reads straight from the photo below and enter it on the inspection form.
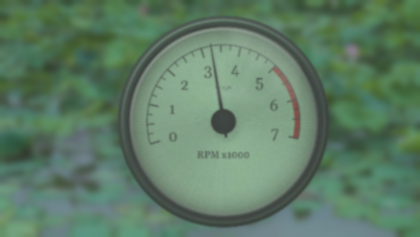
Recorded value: 3250 rpm
